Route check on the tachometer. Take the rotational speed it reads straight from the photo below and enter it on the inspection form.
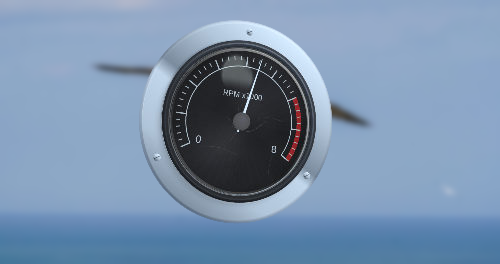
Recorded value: 4400 rpm
